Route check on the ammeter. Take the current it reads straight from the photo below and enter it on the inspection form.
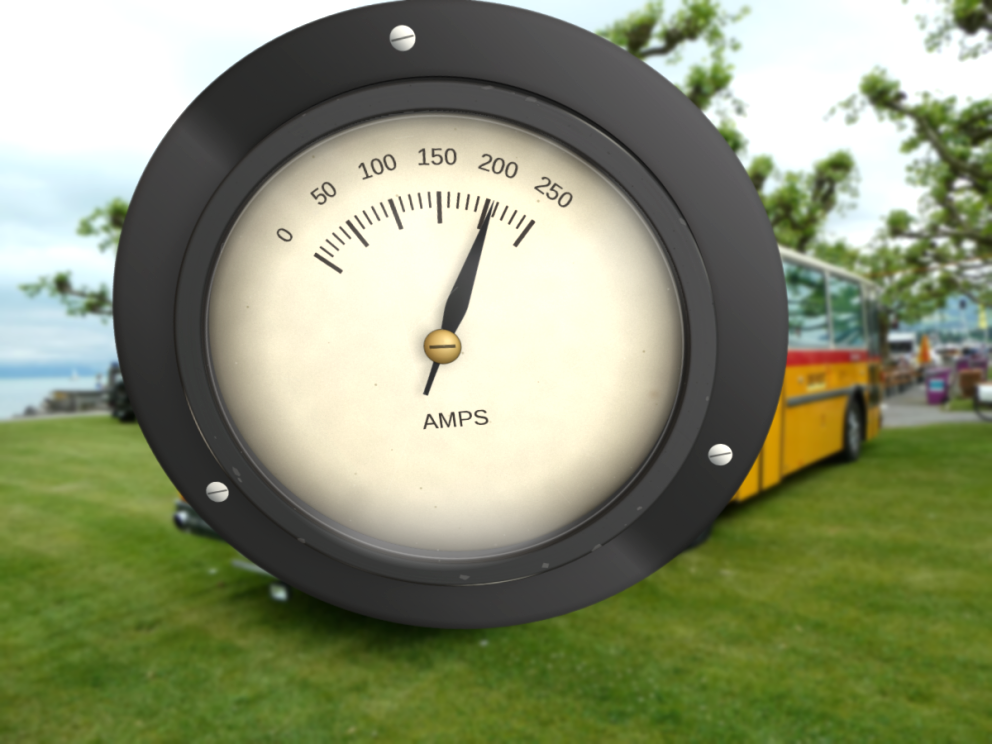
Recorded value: 205 A
